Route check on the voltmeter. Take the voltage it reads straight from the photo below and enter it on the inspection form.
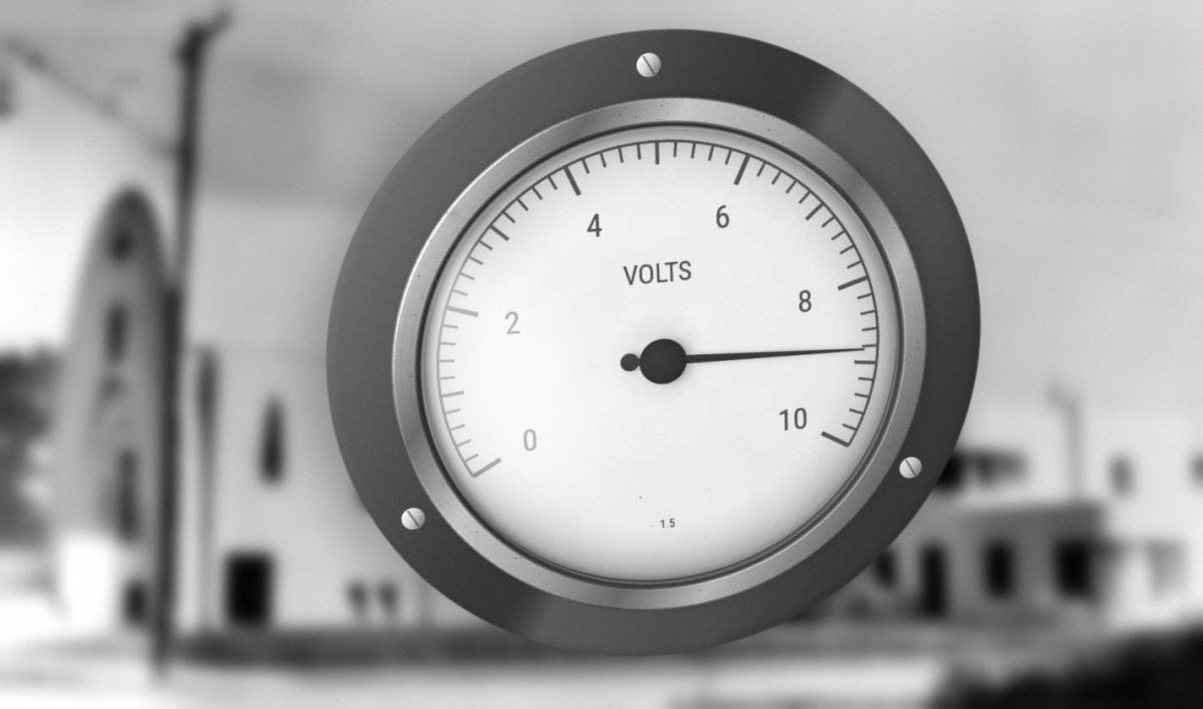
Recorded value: 8.8 V
